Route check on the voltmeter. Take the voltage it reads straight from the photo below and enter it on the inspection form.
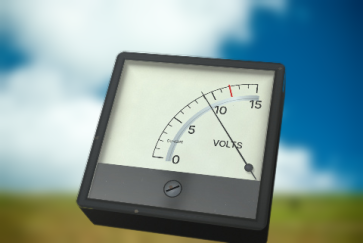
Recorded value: 9 V
